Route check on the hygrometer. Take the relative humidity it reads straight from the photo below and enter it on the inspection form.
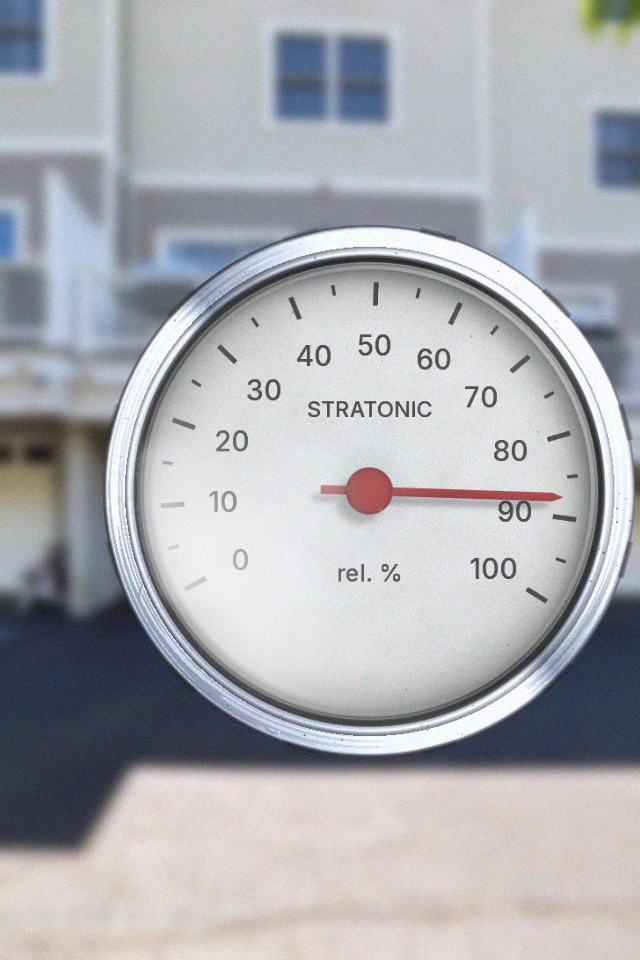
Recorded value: 87.5 %
